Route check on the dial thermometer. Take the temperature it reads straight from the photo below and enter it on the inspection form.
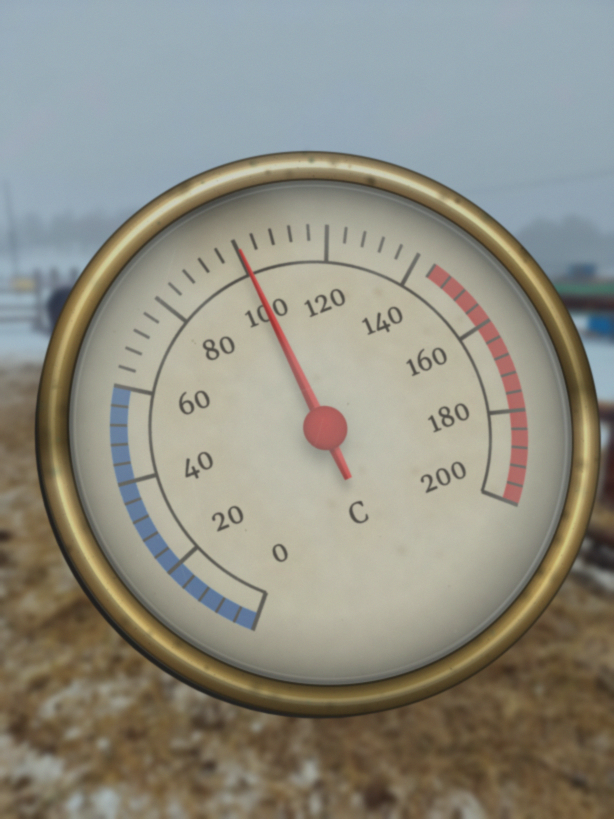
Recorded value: 100 °C
